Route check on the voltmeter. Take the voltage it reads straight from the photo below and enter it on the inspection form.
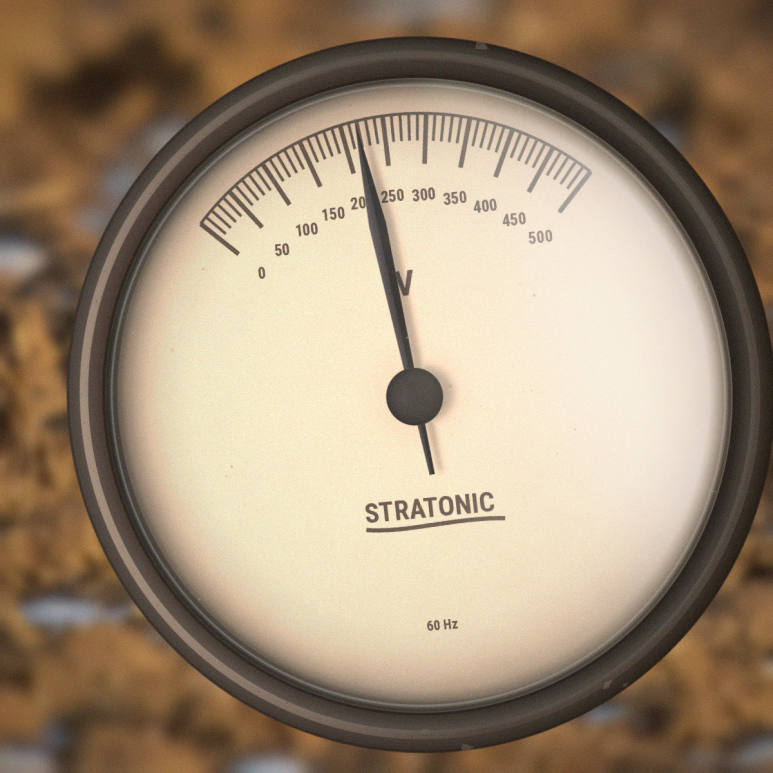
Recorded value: 220 V
